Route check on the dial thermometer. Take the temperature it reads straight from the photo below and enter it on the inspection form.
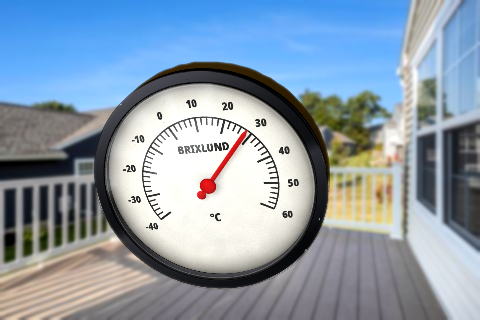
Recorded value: 28 °C
